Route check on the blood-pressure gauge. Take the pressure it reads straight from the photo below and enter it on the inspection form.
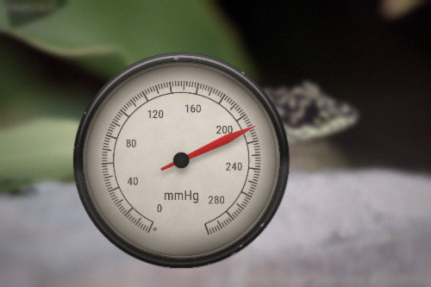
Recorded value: 210 mmHg
